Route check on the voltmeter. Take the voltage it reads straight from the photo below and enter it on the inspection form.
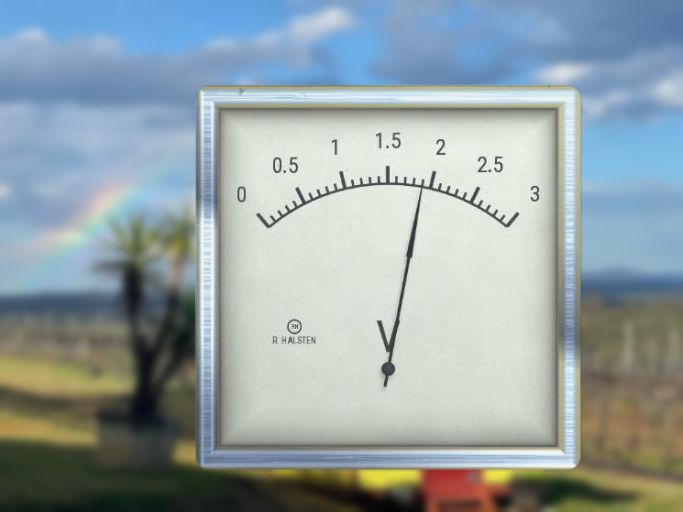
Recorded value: 1.9 V
